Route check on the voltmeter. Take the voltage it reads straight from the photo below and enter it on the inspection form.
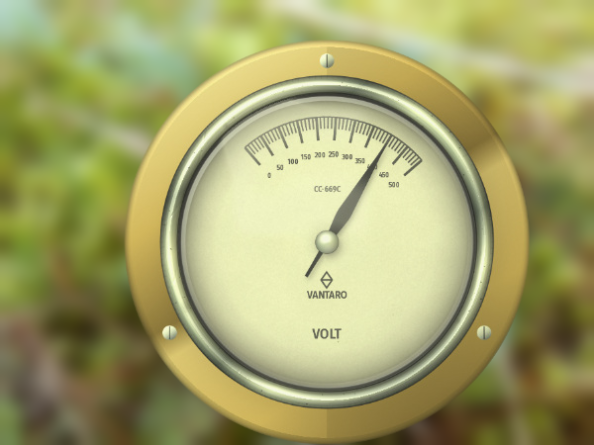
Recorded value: 400 V
